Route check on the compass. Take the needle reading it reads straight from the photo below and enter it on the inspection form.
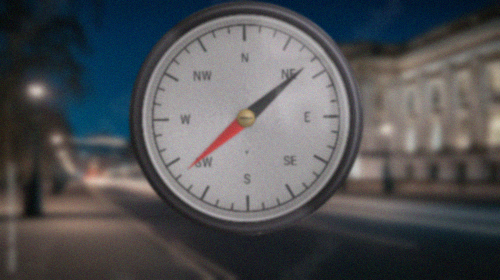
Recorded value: 230 °
